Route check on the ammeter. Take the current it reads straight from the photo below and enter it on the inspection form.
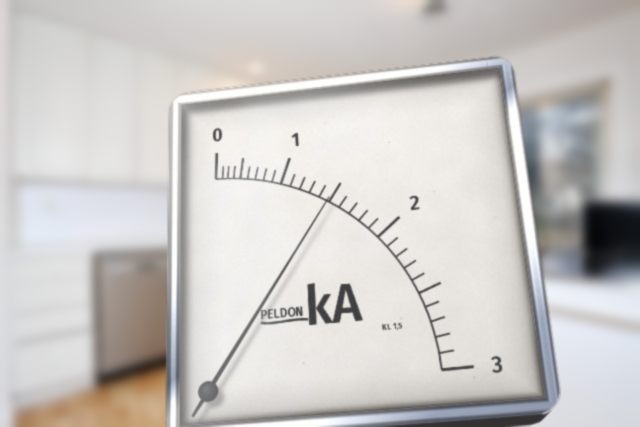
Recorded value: 1.5 kA
